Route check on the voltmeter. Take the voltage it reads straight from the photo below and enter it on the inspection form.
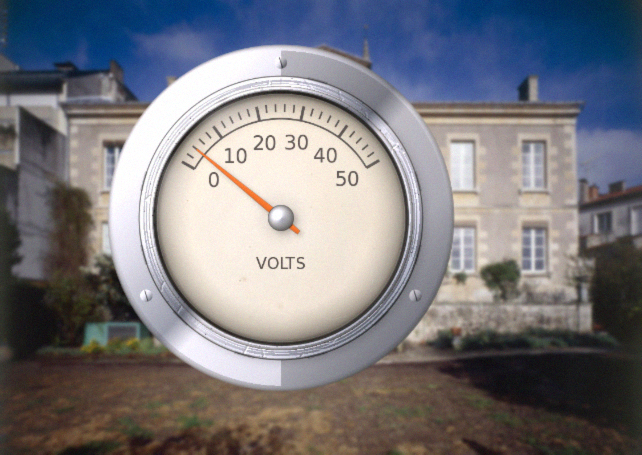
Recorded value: 4 V
